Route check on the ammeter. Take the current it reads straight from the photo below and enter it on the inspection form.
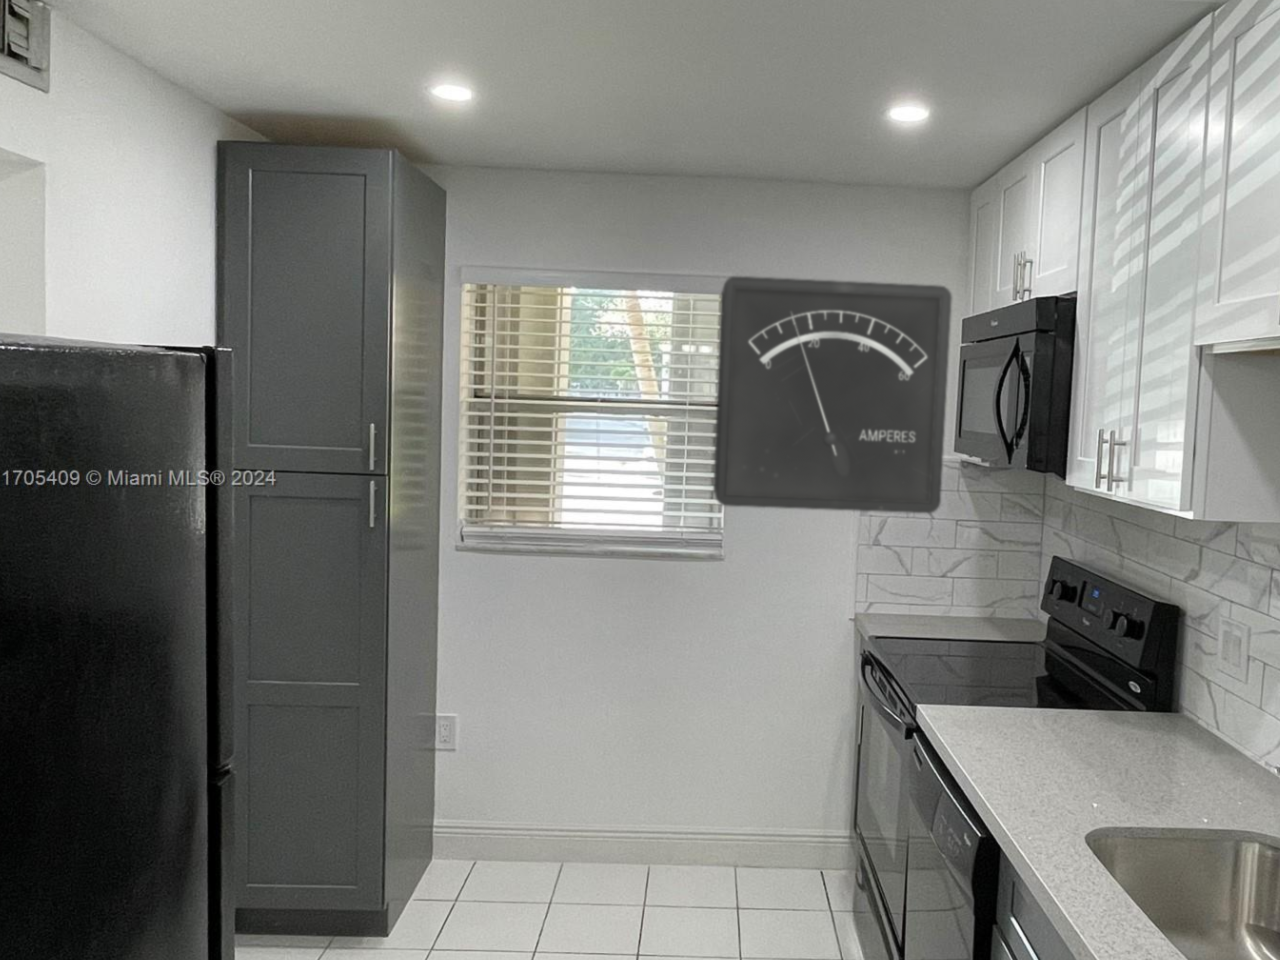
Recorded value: 15 A
